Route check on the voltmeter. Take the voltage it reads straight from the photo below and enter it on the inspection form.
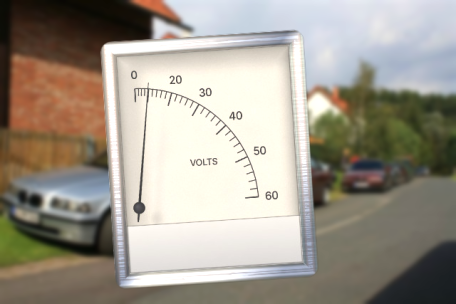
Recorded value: 10 V
